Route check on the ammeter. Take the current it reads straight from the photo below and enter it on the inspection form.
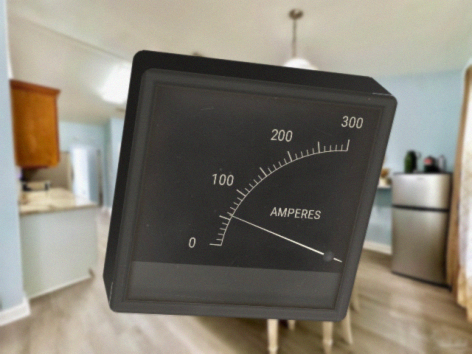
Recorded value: 60 A
